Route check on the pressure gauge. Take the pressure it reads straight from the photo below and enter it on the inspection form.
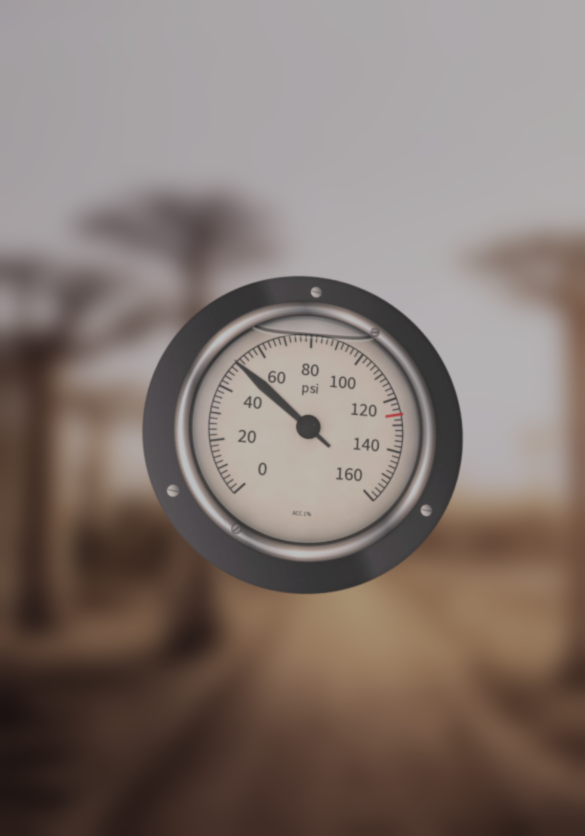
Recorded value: 50 psi
